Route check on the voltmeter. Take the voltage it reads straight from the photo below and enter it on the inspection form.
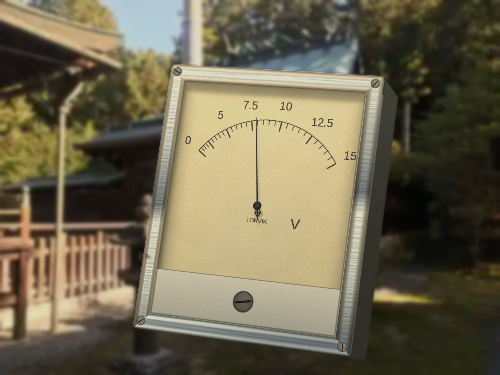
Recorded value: 8 V
